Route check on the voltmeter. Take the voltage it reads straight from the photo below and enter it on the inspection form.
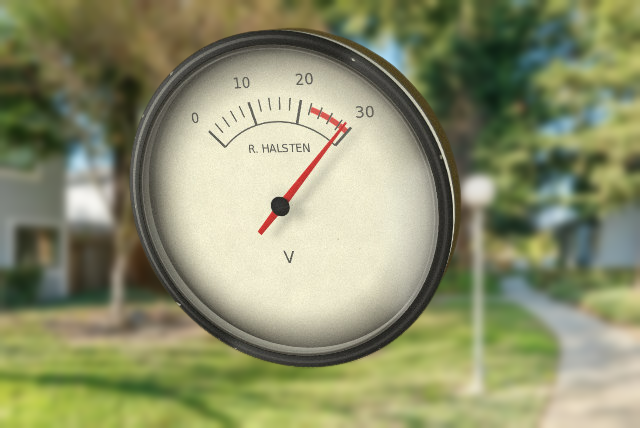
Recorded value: 29 V
